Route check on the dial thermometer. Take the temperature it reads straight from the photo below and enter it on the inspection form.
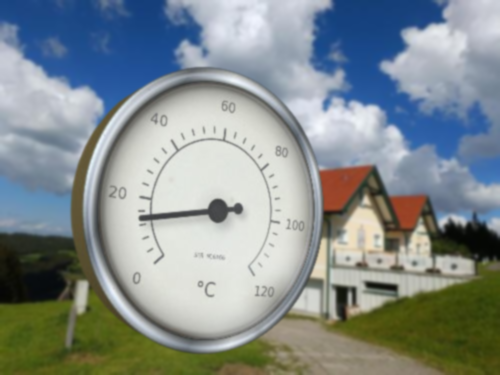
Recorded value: 14 °C
